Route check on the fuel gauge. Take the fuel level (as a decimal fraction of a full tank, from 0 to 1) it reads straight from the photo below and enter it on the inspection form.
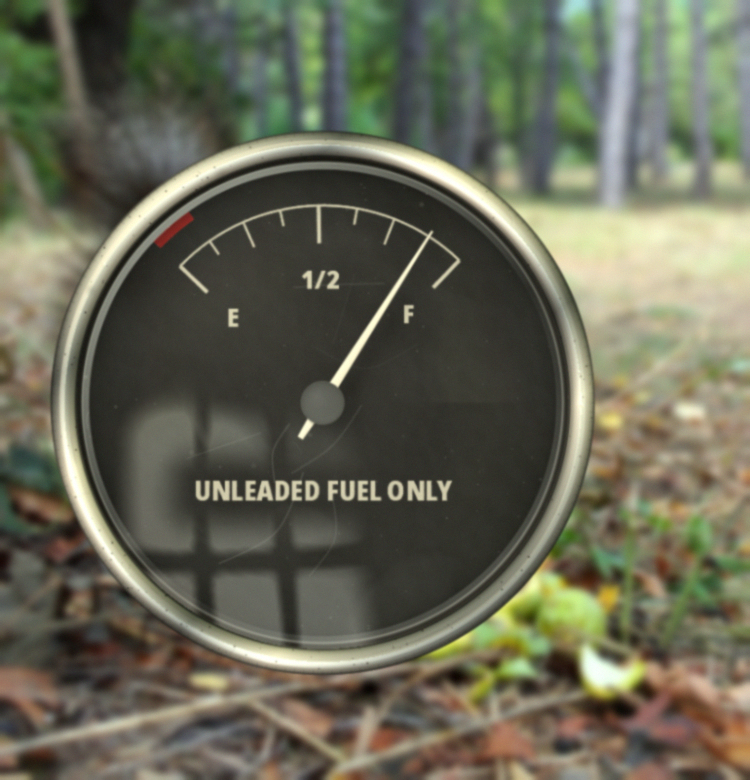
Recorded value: 0.875
